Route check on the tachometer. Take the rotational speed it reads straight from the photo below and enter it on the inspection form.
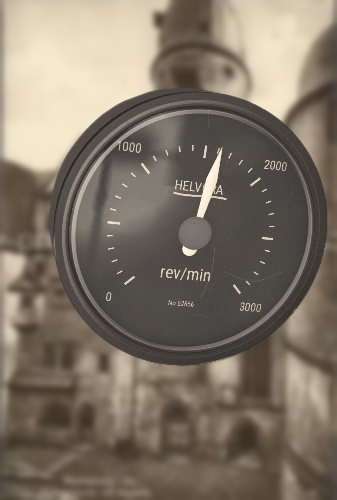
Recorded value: 1600 rpm
